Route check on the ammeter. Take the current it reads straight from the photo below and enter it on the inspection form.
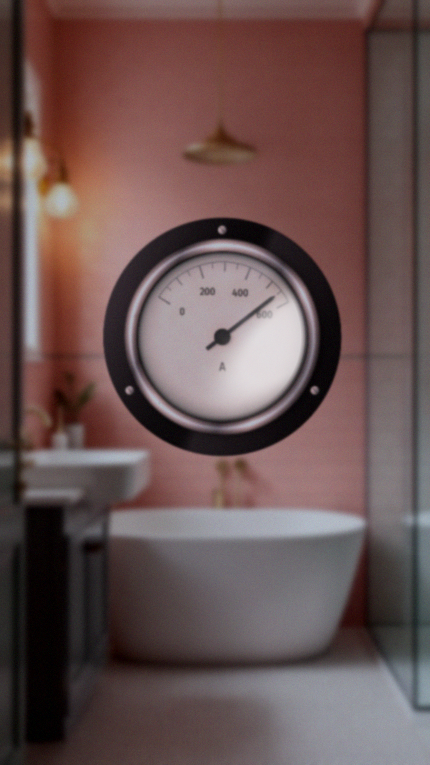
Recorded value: 550 A
